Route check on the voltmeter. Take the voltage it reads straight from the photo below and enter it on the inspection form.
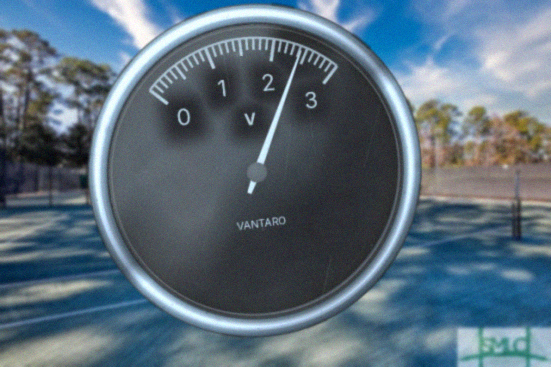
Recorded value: 2.4 V
